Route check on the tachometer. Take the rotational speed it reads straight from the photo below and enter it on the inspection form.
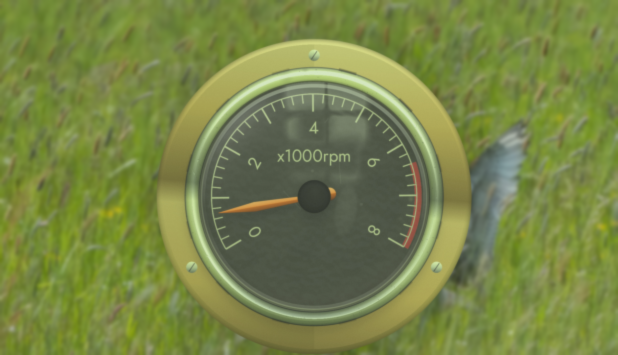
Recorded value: 700 rpm
